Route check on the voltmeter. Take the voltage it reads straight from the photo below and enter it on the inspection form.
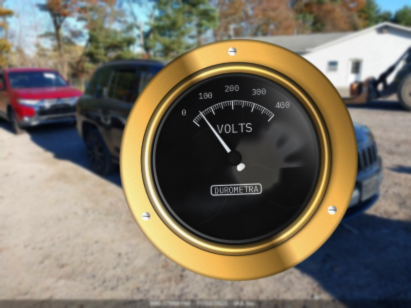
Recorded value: 50 V
